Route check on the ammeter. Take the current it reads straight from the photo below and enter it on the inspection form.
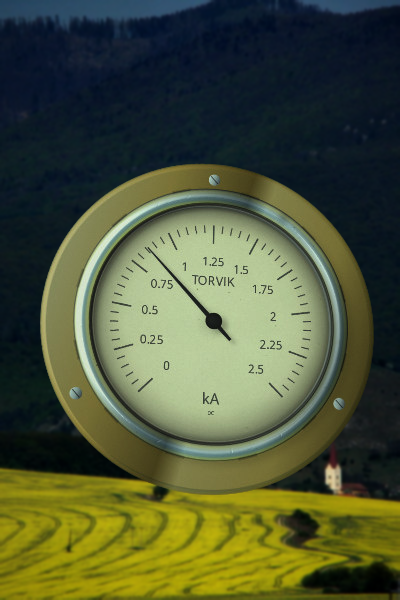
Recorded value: 0.85 kA
